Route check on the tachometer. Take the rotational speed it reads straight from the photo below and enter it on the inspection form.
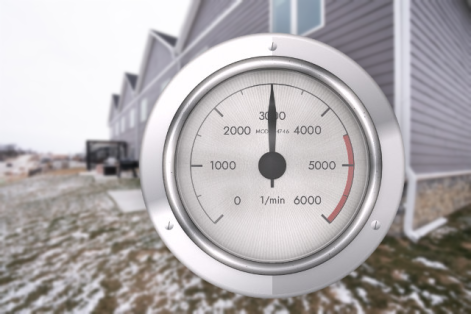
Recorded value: 3000 rpm
